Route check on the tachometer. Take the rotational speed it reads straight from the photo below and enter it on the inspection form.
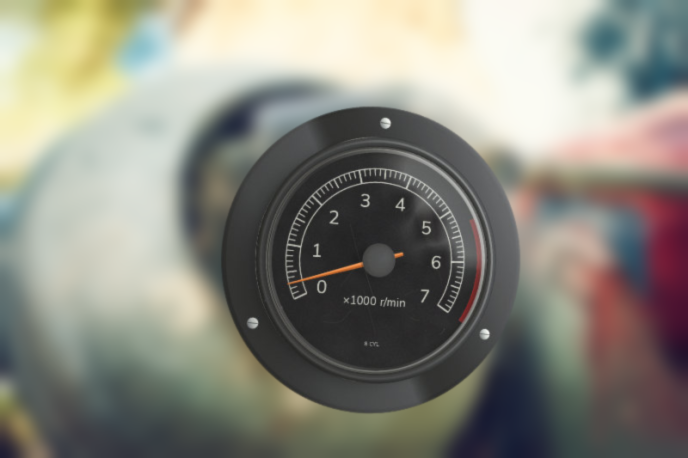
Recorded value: 300 rpm
